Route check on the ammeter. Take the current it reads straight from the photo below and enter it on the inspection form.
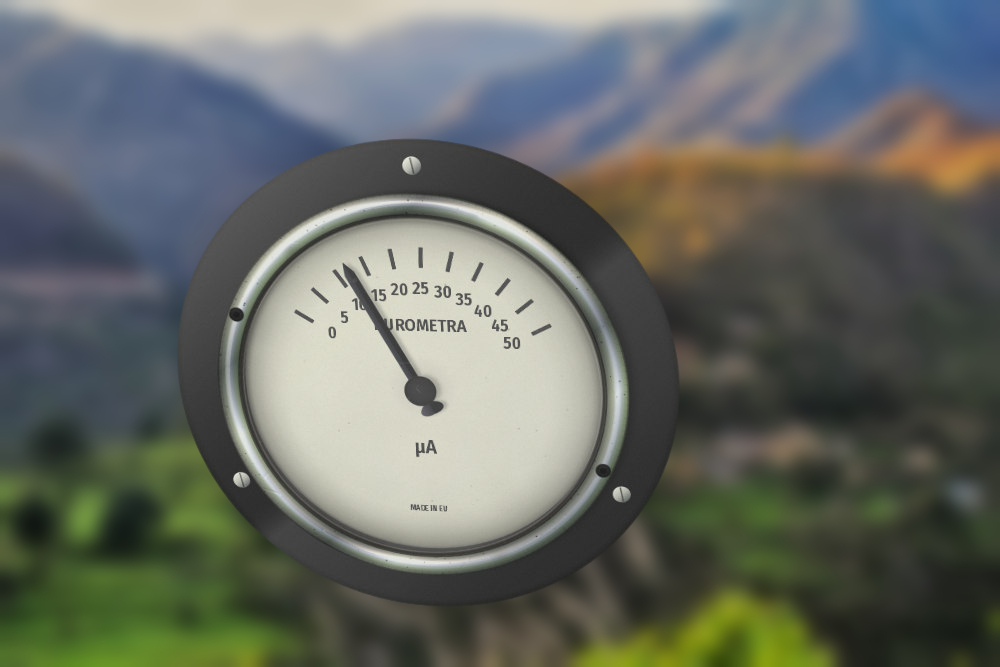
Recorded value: 12.5 µA
